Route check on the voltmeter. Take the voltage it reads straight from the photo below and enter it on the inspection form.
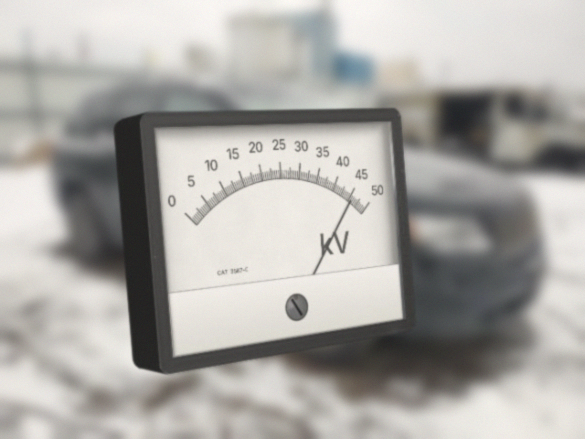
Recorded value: 45 kV
